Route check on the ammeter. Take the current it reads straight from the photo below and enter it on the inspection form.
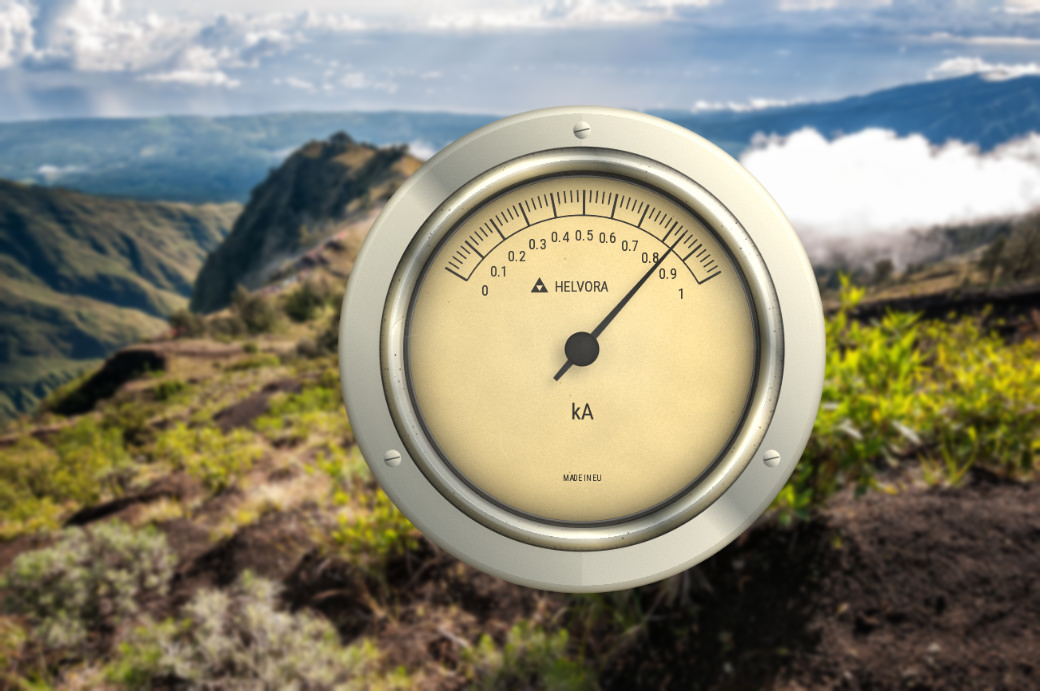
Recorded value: 0.84 kA
